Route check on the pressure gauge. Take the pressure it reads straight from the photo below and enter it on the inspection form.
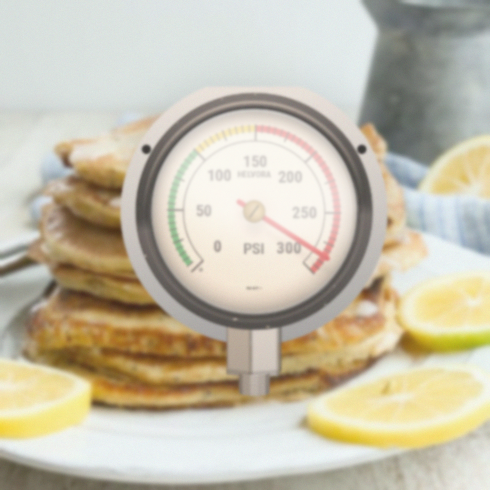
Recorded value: 285 psi
